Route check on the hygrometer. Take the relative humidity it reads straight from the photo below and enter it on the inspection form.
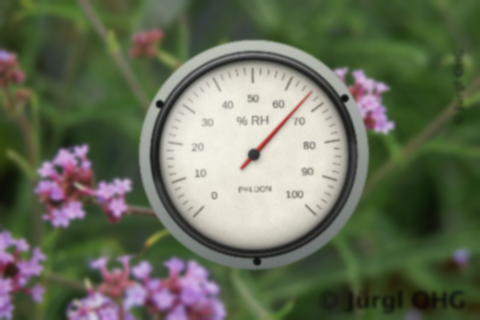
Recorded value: 66 %
